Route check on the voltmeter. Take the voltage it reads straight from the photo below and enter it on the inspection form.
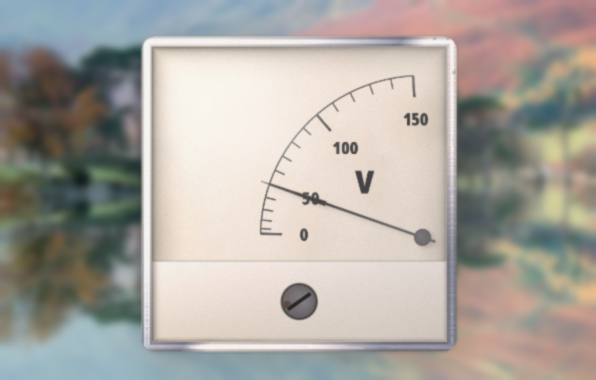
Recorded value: 50 V
